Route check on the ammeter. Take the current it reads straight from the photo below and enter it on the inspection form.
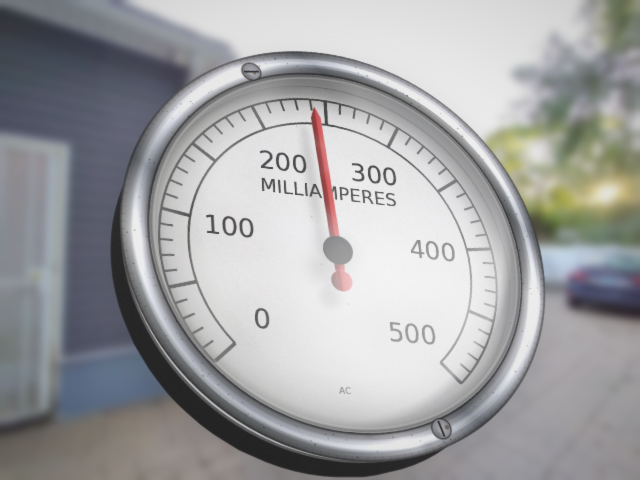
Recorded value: 240 mA
